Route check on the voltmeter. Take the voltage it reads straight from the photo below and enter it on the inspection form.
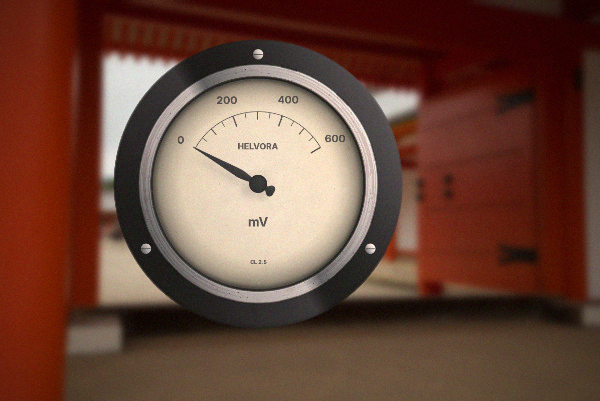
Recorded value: 0 mV
